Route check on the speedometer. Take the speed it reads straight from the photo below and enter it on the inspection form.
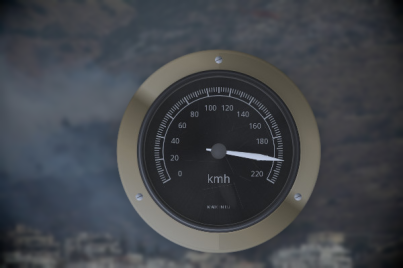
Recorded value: 200 km/h
